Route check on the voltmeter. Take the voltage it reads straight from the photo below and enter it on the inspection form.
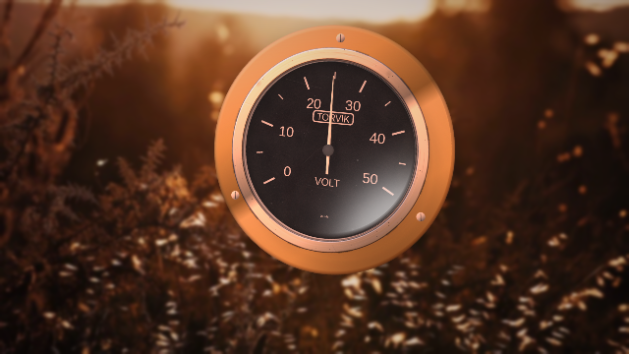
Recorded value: 25 V
